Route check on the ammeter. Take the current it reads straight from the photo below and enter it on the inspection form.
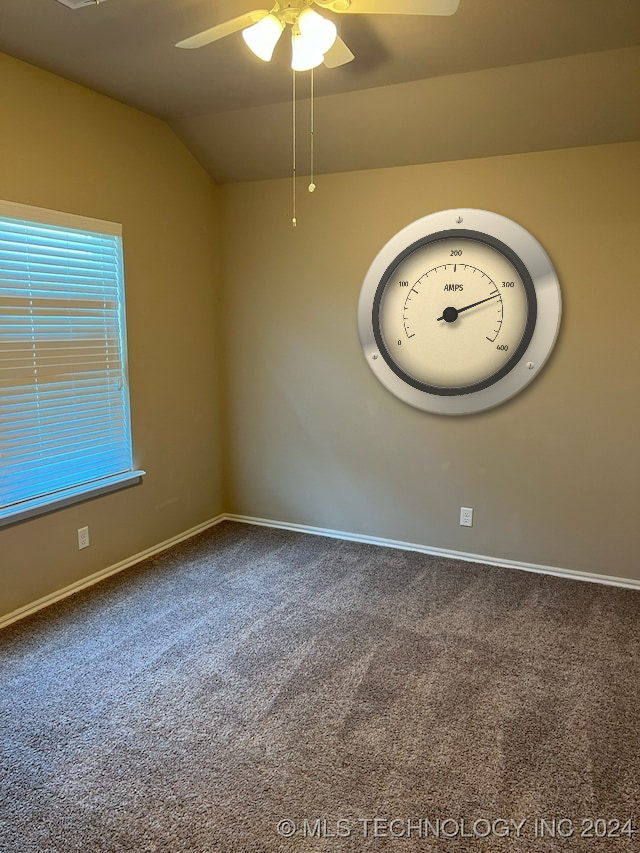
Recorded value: 310 A
